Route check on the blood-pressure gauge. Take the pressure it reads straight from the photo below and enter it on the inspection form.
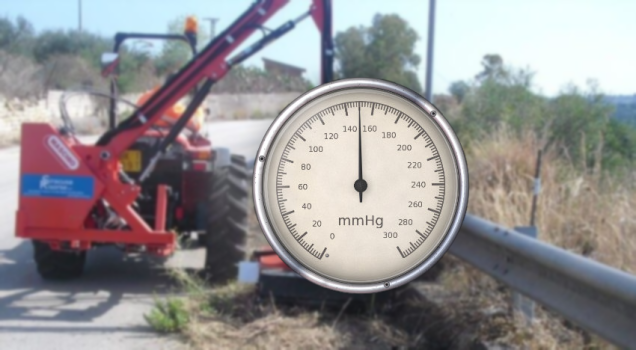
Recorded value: 150 mmHg
